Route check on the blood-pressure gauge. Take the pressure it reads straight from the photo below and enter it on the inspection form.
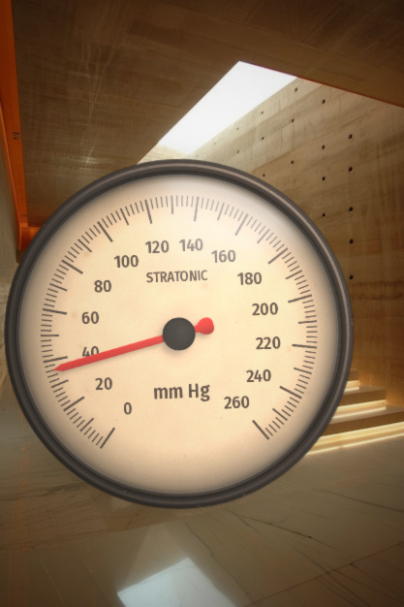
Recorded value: 36 mmHg
